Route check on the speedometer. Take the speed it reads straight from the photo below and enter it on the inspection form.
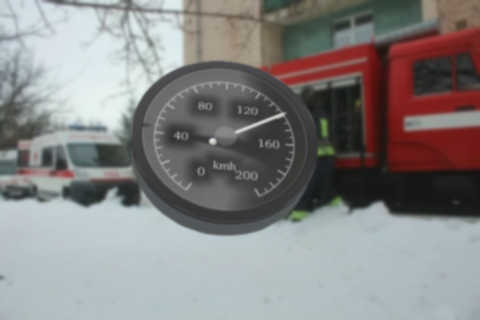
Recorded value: 140 km/h
